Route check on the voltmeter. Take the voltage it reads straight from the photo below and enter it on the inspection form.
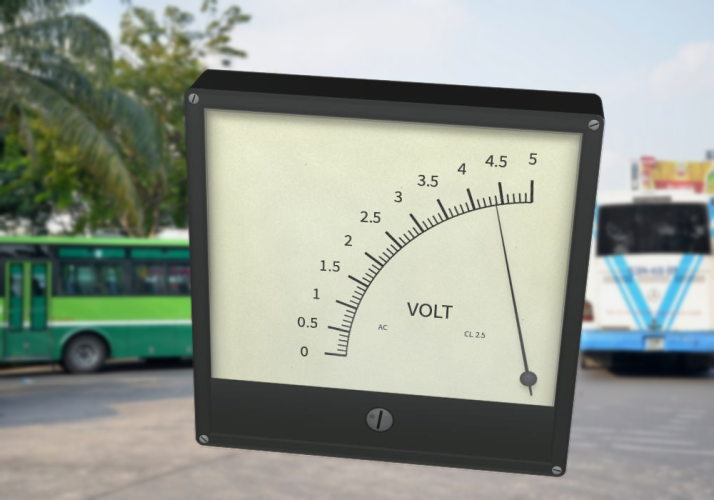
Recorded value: 4.4 V
